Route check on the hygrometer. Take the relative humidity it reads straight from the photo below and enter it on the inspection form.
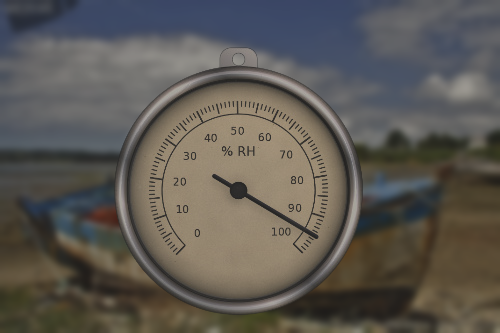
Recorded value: 95 %
